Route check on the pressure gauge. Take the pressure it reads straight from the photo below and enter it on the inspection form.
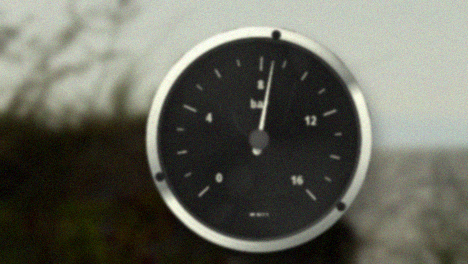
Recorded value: 8.5 bar
